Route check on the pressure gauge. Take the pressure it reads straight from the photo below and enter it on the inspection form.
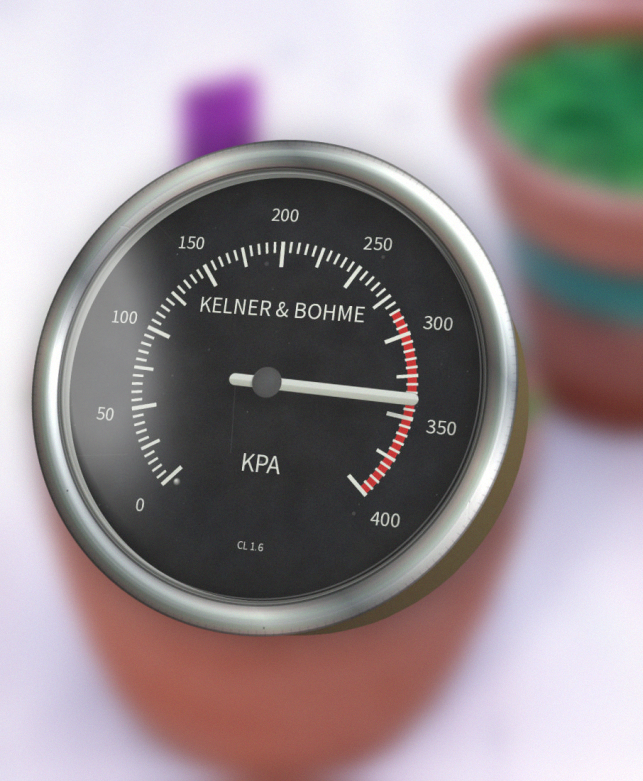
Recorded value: 340 kPa
